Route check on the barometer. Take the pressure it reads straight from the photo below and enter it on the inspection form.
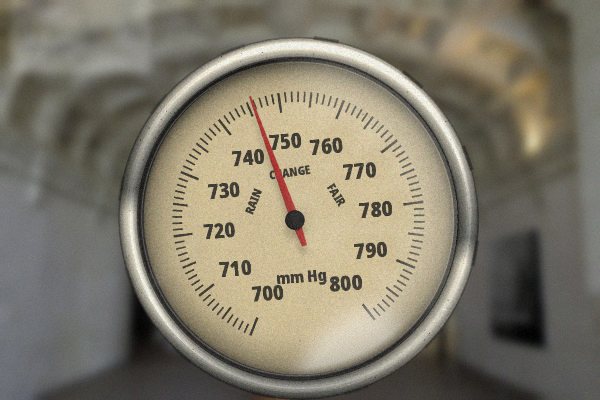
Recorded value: 746 mmHg
